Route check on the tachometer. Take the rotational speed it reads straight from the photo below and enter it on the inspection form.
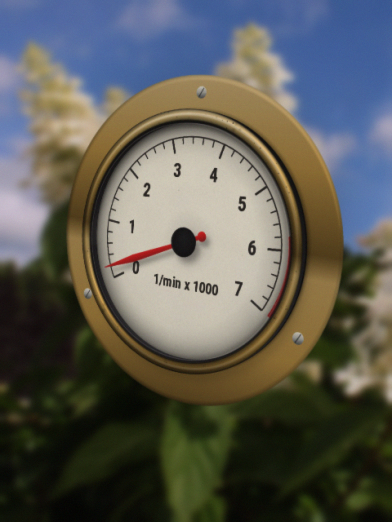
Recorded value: 200 rpm
